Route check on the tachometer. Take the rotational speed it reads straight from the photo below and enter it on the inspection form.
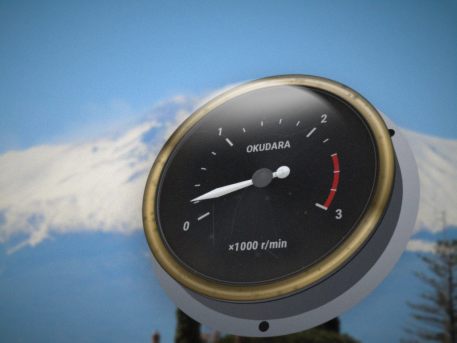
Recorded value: 200 rpm
